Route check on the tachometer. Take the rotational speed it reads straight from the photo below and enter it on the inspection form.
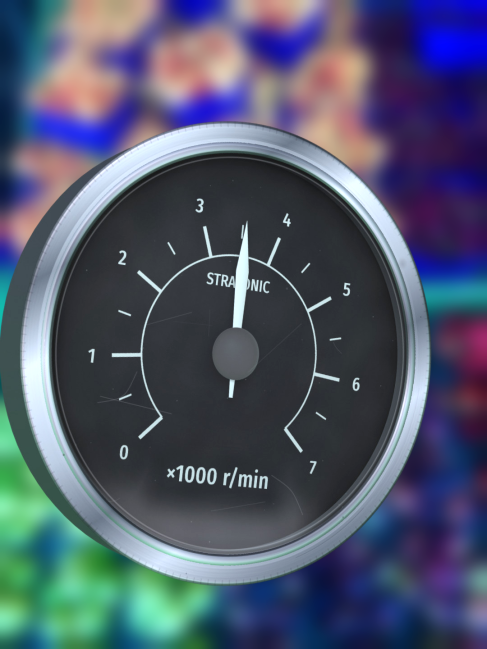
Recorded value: 3500 rpm
